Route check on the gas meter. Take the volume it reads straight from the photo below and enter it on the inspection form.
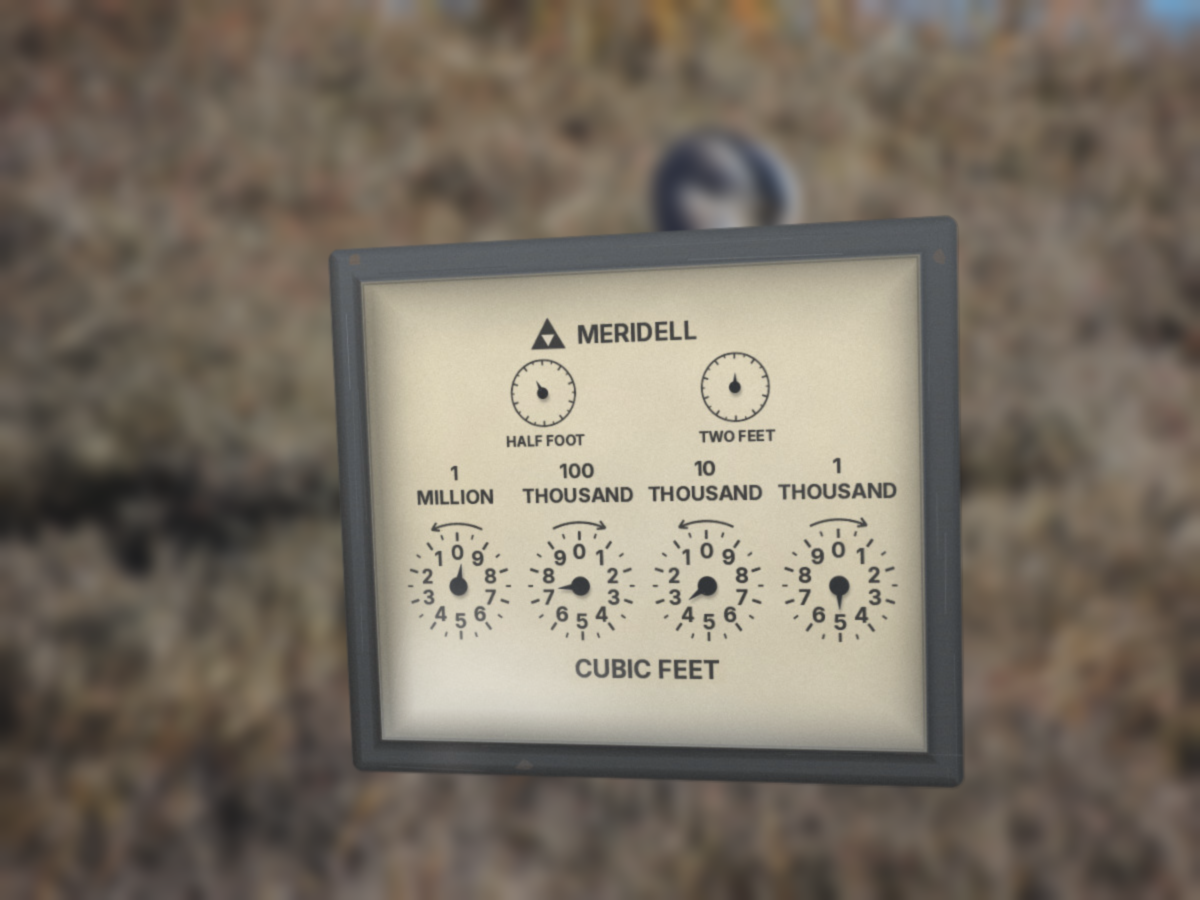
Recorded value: 973500 ft³
